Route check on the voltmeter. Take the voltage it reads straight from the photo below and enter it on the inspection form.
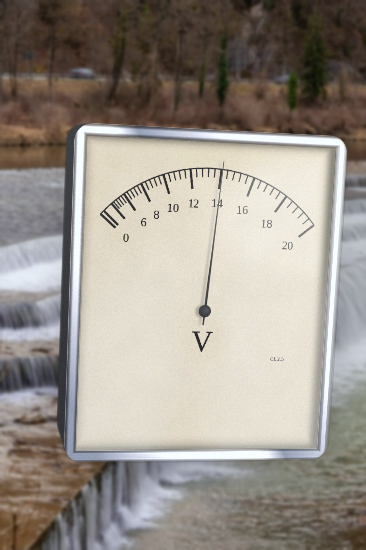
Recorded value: 14 V
